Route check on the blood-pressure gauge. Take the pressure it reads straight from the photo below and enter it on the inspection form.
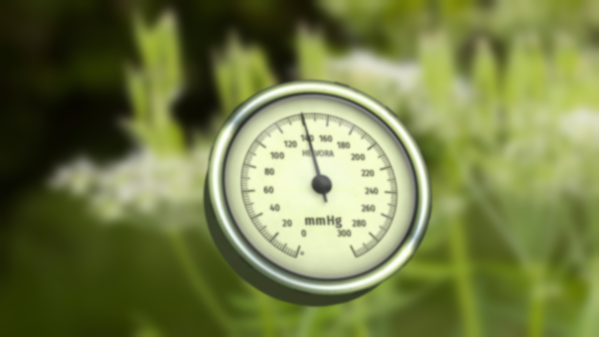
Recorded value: 140 mmHg
